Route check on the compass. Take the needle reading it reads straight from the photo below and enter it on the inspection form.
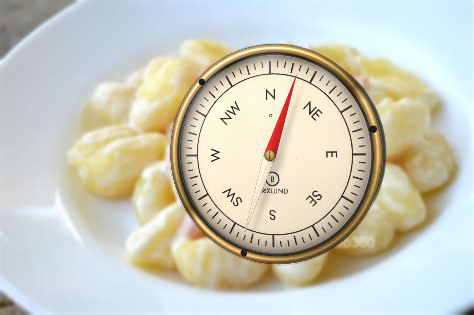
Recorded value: 20 °
